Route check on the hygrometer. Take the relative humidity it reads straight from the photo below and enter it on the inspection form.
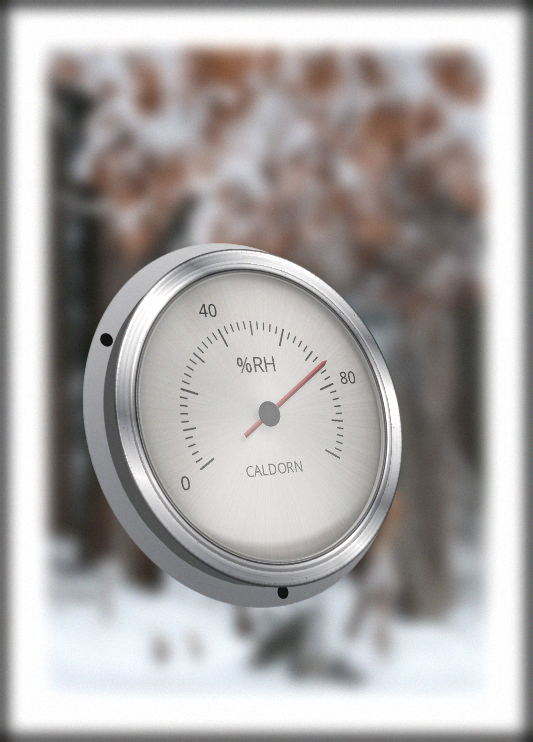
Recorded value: 74 %
